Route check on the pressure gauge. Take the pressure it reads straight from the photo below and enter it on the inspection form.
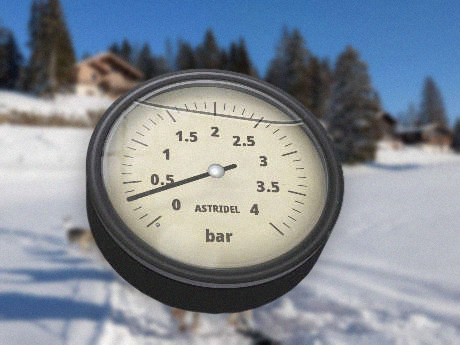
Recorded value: 0.3 bar
